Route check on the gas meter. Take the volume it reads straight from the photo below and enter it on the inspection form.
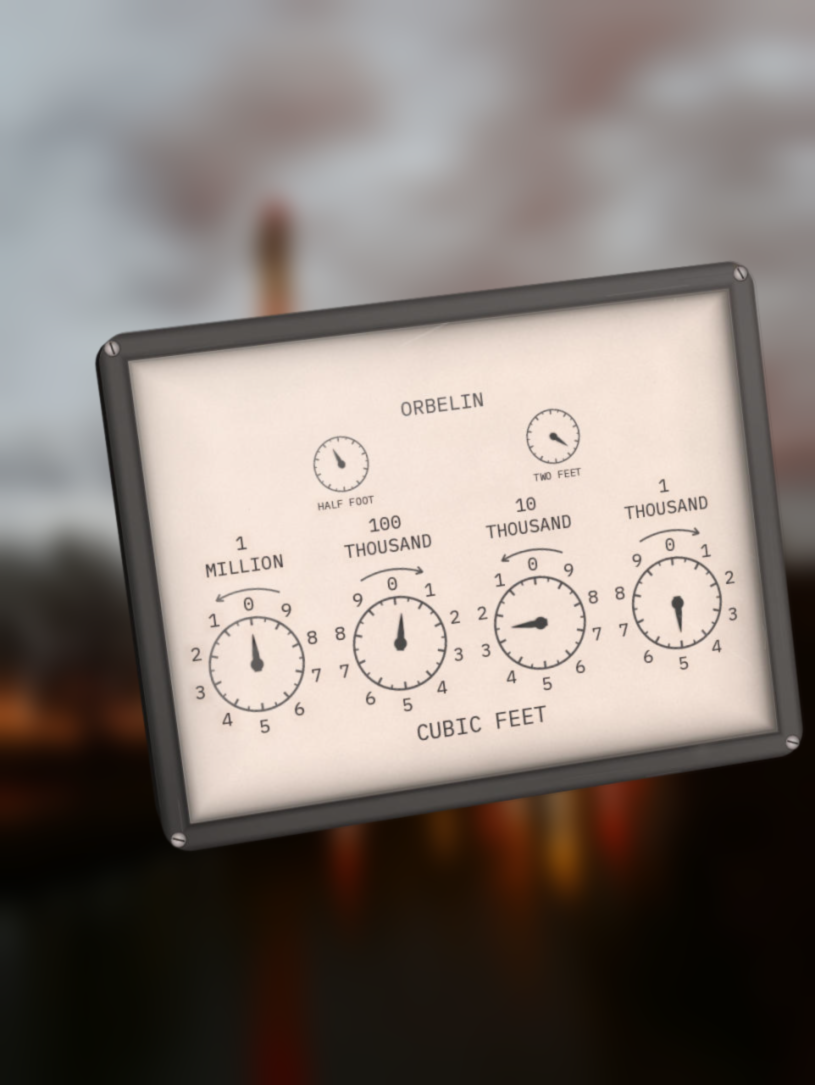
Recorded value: 2500 ft³
